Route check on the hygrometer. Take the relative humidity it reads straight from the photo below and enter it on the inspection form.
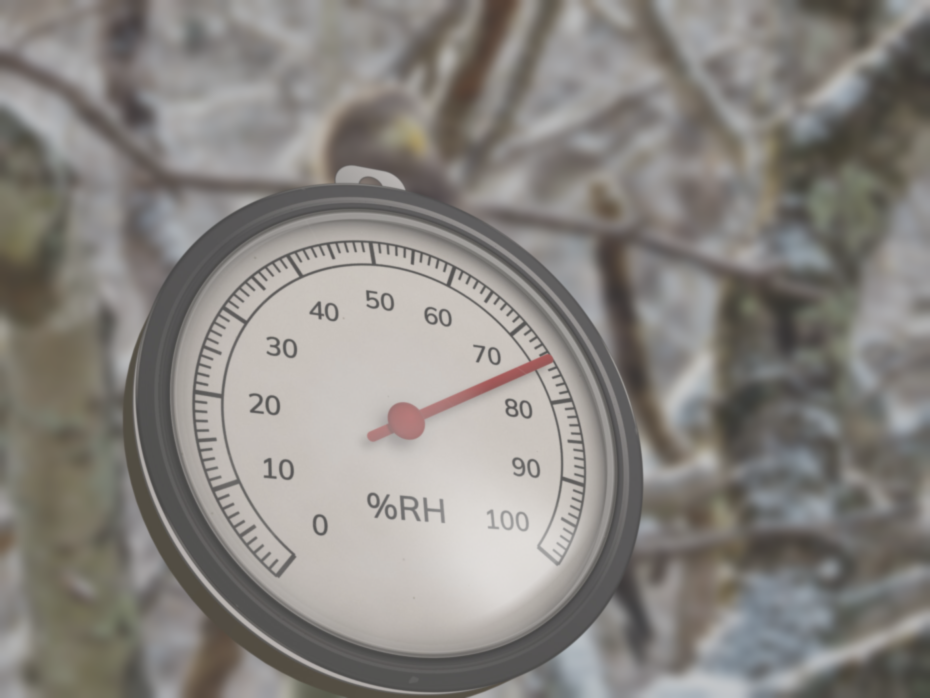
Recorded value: 75 %
